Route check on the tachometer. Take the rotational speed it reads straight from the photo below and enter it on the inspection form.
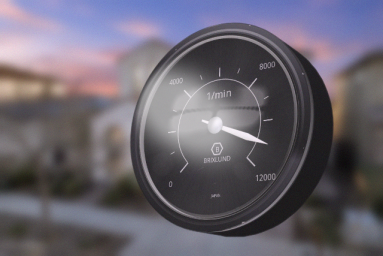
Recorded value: 11000 rpm
